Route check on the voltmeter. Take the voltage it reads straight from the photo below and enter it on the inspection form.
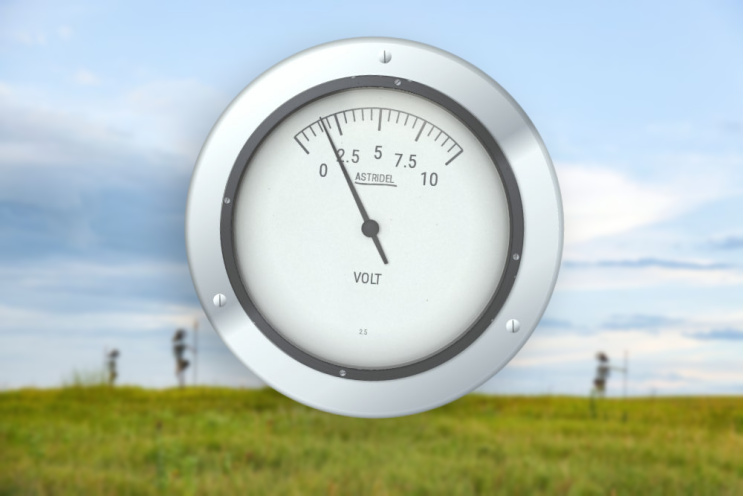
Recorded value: 1.75 V
